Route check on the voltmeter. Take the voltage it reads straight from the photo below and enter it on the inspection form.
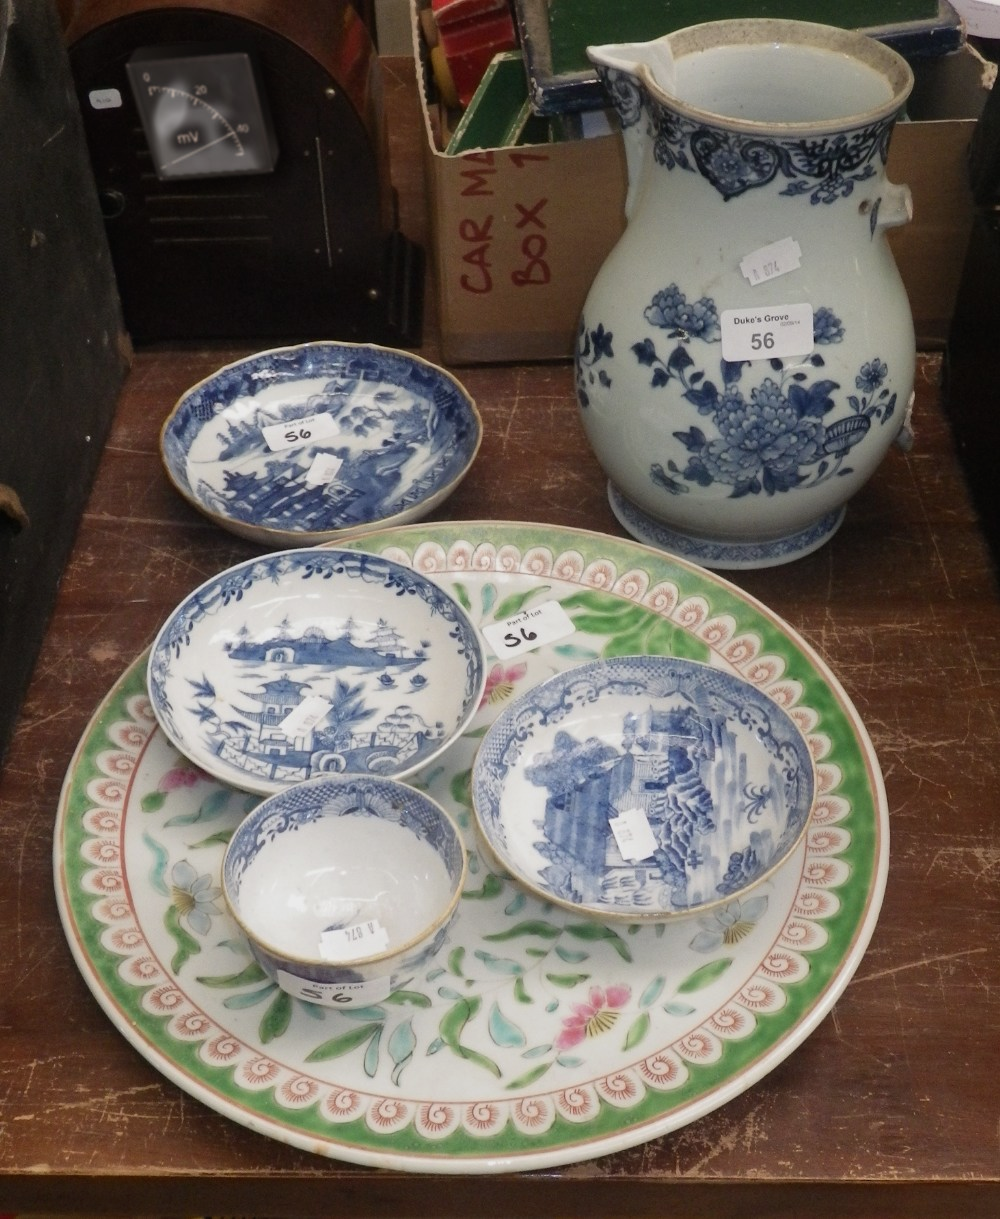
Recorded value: 40 mV
